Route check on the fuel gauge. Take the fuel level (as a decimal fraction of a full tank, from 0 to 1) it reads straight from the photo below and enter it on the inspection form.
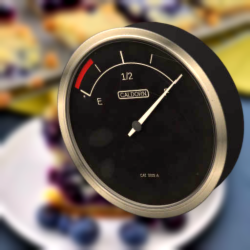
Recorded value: 1
